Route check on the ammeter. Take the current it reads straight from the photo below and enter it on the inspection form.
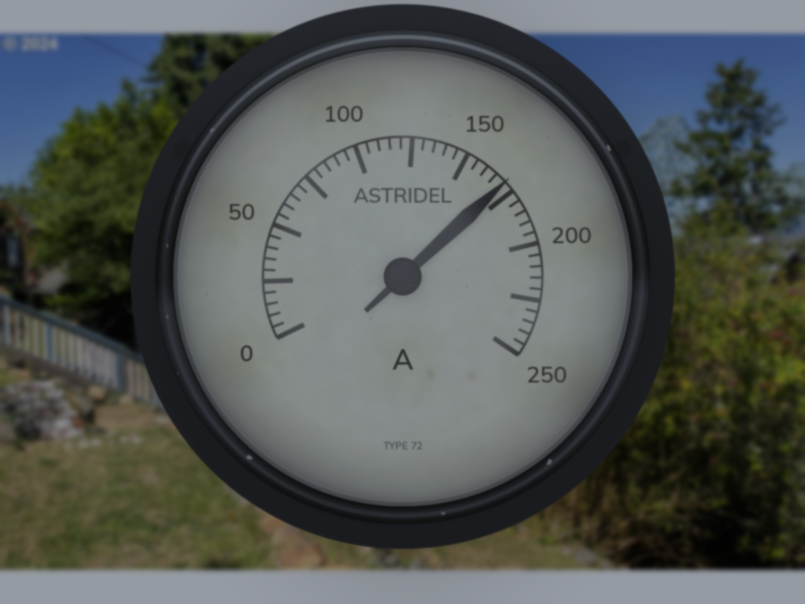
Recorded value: 170 A
